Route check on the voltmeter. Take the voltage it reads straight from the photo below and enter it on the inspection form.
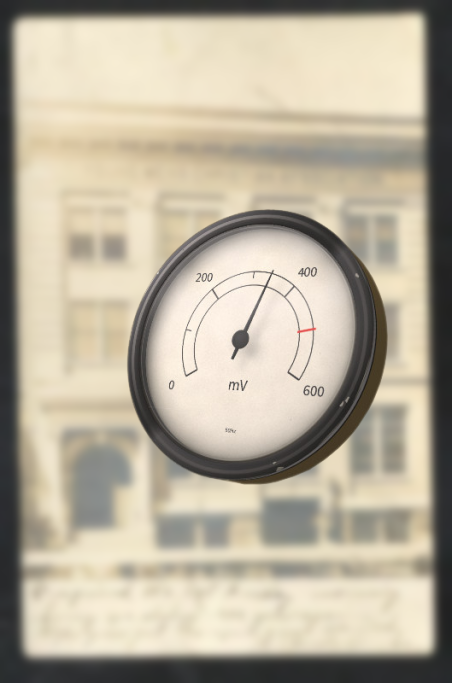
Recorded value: 350 mV
